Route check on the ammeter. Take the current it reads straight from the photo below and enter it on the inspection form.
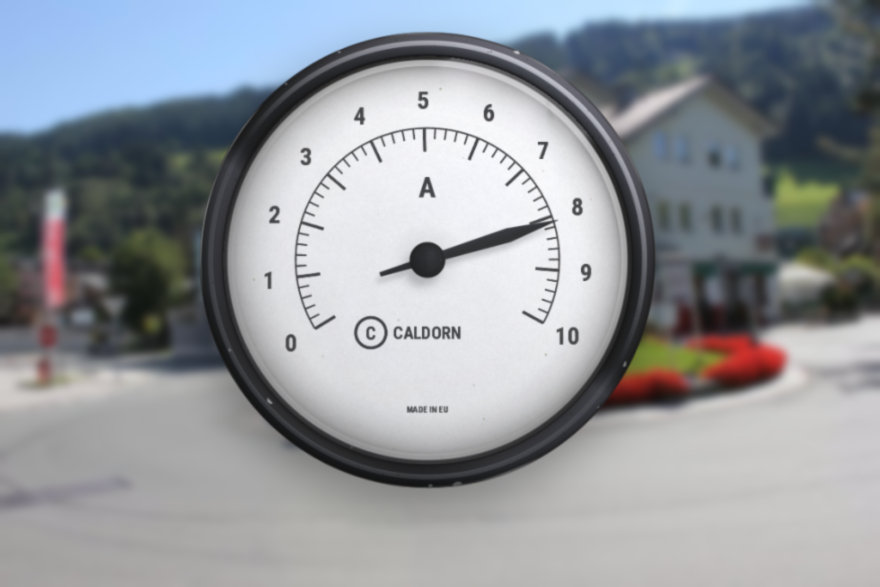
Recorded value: 8.1 A
